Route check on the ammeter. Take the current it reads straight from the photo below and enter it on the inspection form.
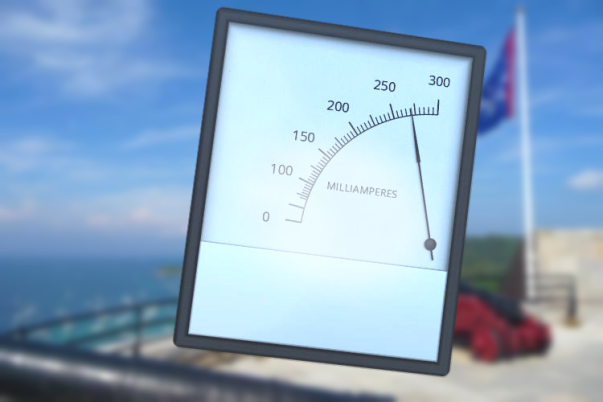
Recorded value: 270 mA
